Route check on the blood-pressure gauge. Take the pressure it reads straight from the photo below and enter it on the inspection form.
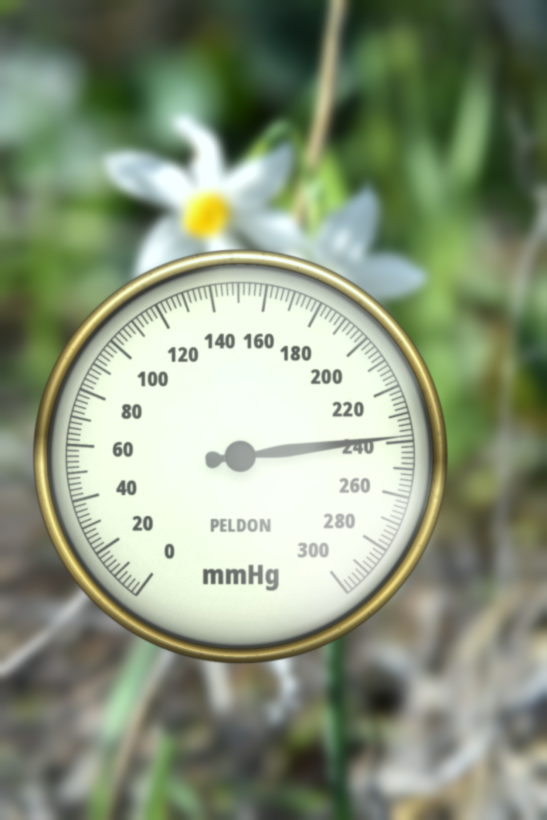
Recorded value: 238 mmHg
